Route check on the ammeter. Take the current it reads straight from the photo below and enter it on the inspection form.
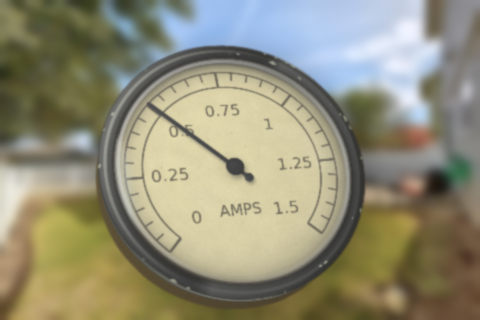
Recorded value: 0.5 A
